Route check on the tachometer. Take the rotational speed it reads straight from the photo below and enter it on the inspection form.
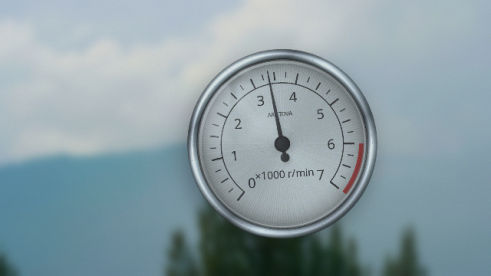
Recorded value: 3375 rpm
